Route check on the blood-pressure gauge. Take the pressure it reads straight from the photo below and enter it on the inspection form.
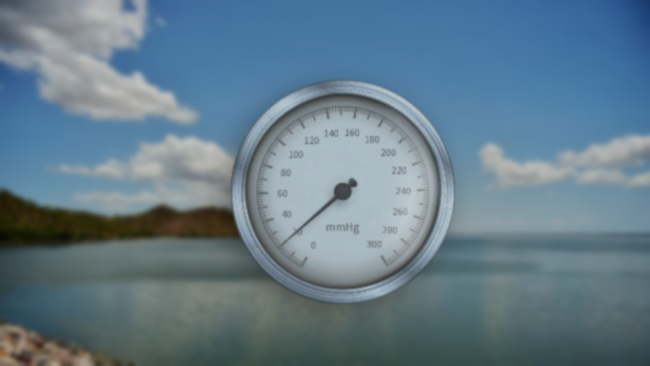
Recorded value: 20 mmHg
